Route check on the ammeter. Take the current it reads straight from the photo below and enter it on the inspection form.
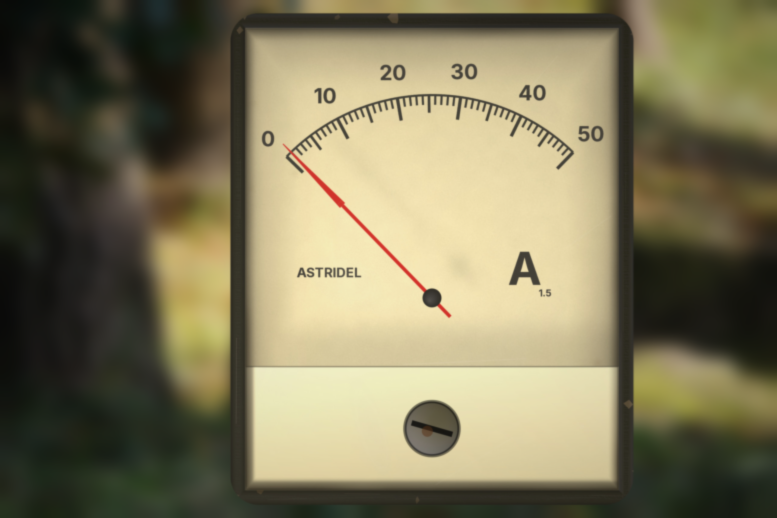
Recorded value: 1 A
